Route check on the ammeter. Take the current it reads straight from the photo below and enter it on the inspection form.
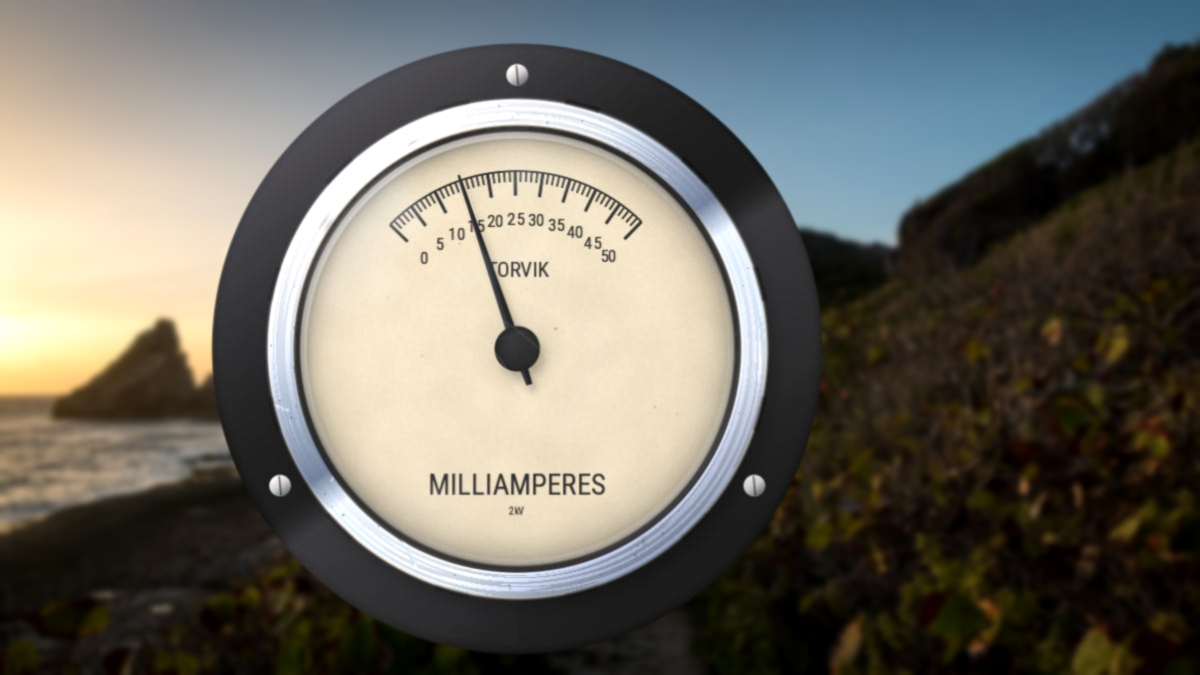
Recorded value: 15 mA
